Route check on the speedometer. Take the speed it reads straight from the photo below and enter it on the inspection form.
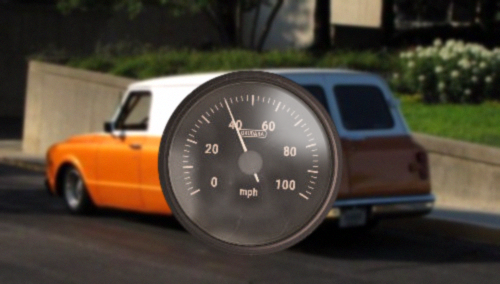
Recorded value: 40 mph
